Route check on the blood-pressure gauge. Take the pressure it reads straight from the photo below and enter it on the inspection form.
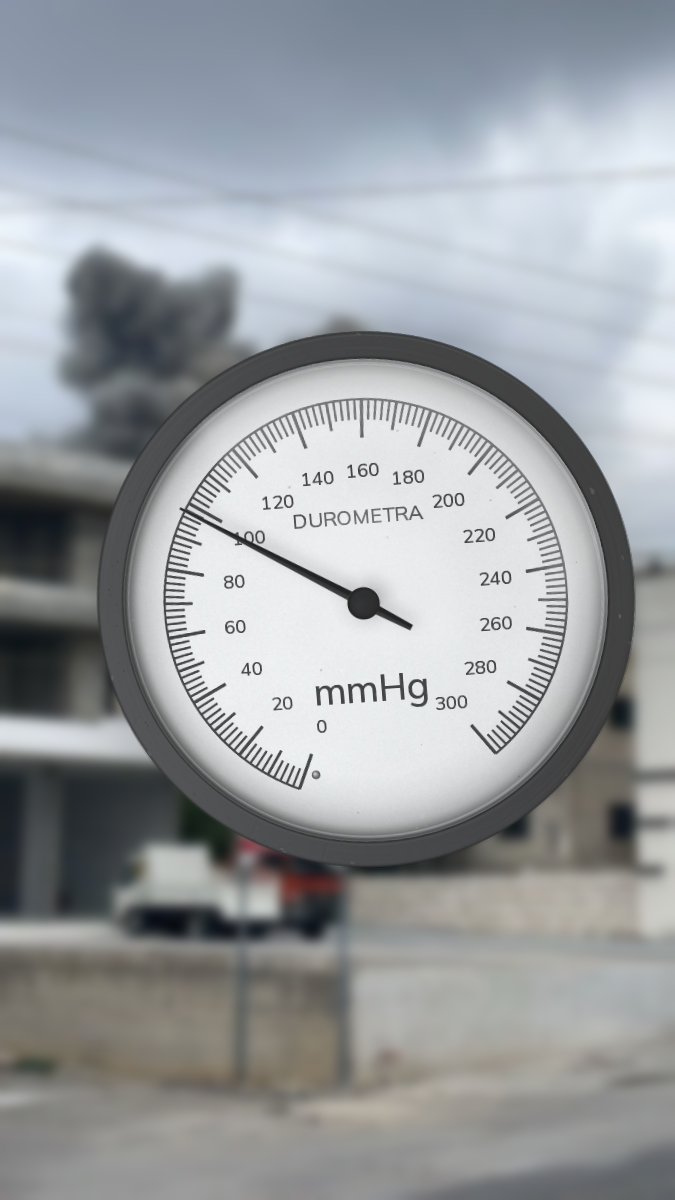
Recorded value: 98 mmHg
